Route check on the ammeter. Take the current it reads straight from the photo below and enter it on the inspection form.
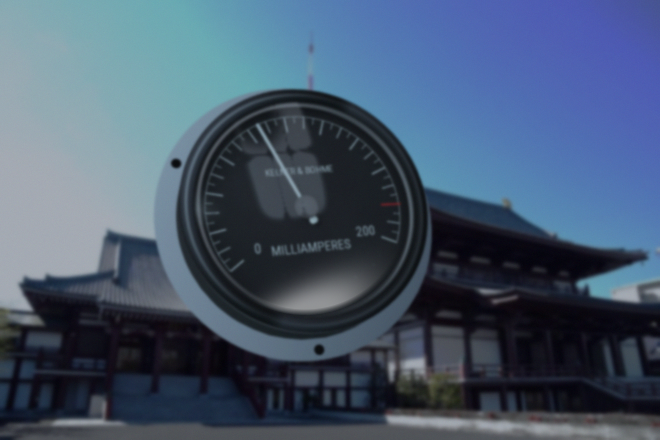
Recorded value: 85 mA
